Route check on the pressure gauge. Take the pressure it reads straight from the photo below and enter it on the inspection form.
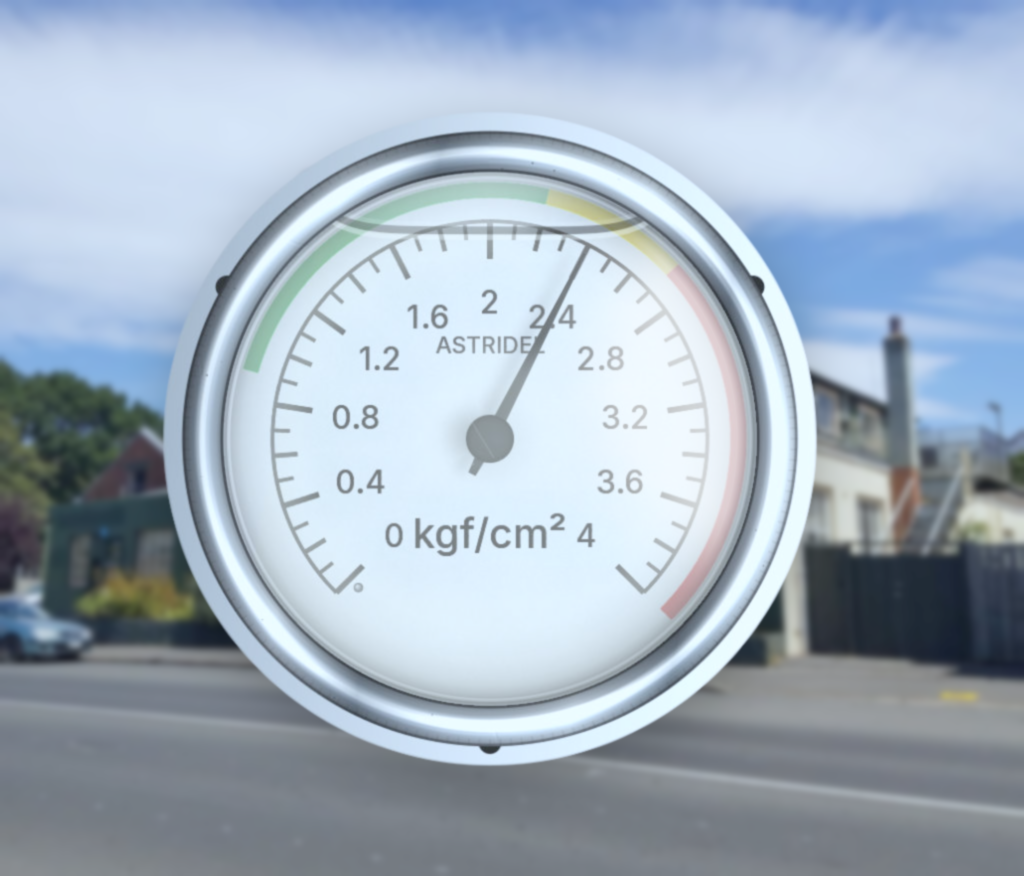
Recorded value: 2.4 kg/cm²
